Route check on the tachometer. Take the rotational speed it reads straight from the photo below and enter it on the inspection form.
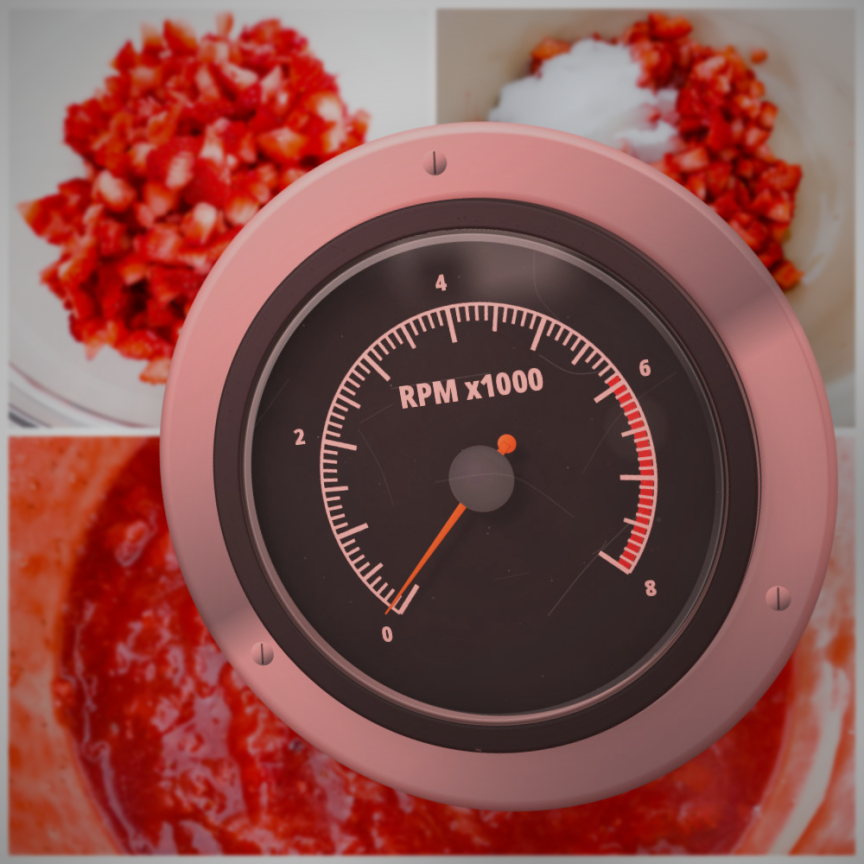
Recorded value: 100 rpm
